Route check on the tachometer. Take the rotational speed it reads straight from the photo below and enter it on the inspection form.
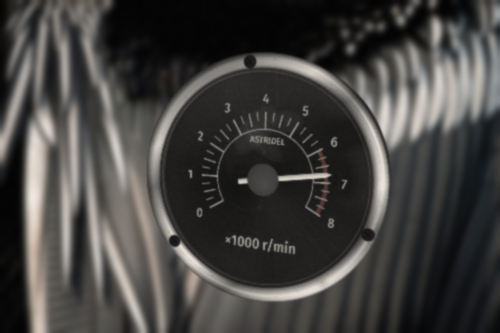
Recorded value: 6750 rpm
